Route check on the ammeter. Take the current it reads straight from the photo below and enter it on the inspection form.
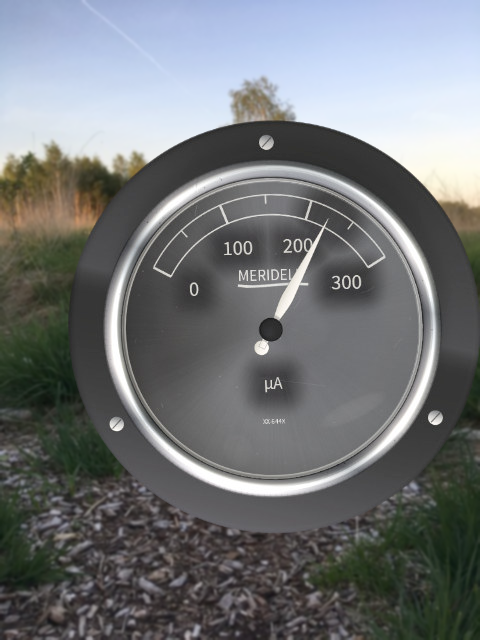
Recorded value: 225 µA
